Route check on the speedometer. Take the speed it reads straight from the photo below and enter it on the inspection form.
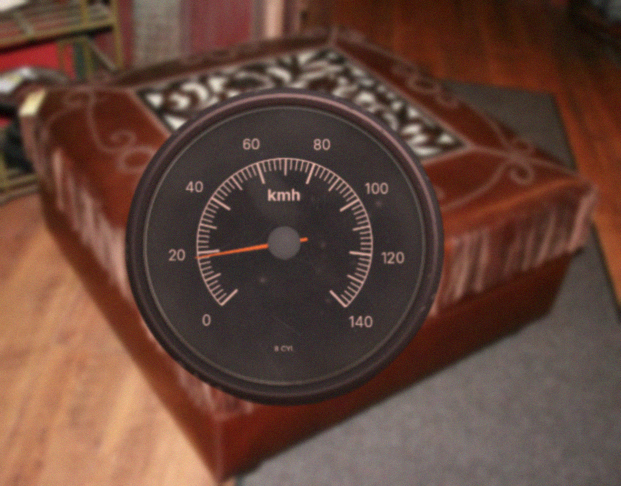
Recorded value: 18 km/h
